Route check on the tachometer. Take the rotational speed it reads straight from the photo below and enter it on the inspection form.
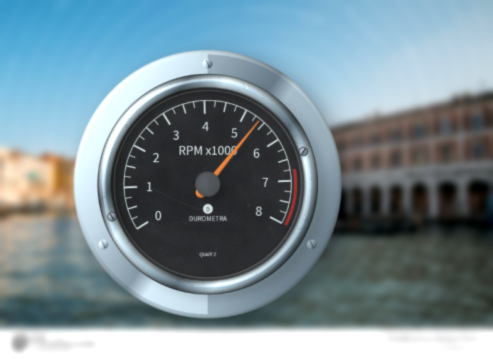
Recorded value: 5375 rpm
